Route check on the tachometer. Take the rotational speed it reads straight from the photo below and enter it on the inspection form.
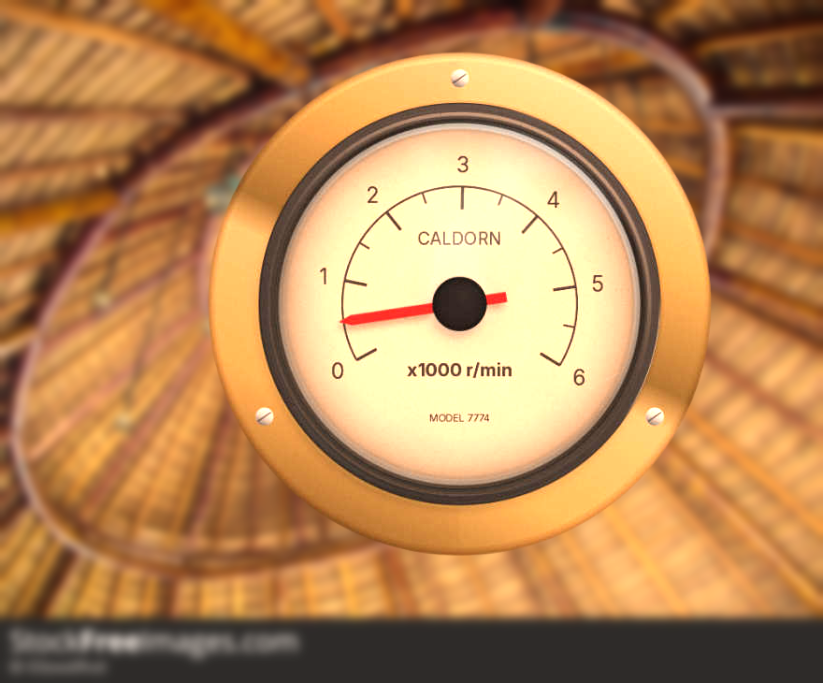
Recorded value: 500 rpm
